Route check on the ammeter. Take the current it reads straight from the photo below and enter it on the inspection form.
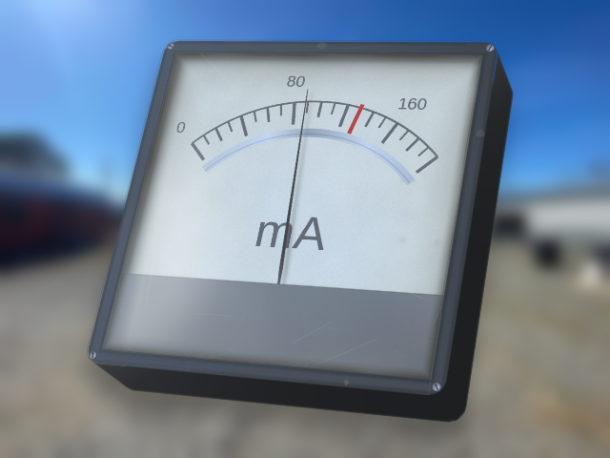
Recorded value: 90 mA
